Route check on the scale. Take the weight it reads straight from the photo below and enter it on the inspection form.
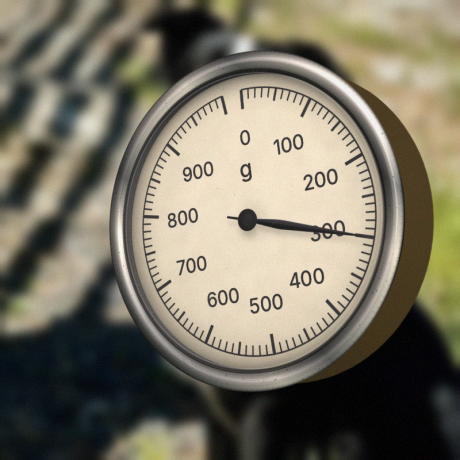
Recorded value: 300 g
